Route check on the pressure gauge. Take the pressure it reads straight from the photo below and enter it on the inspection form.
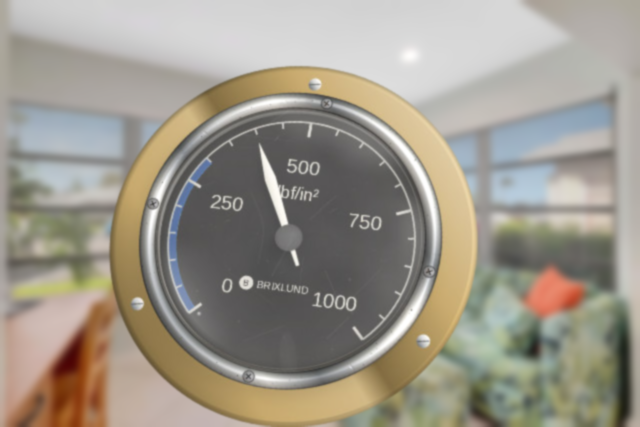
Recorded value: 400 psi
